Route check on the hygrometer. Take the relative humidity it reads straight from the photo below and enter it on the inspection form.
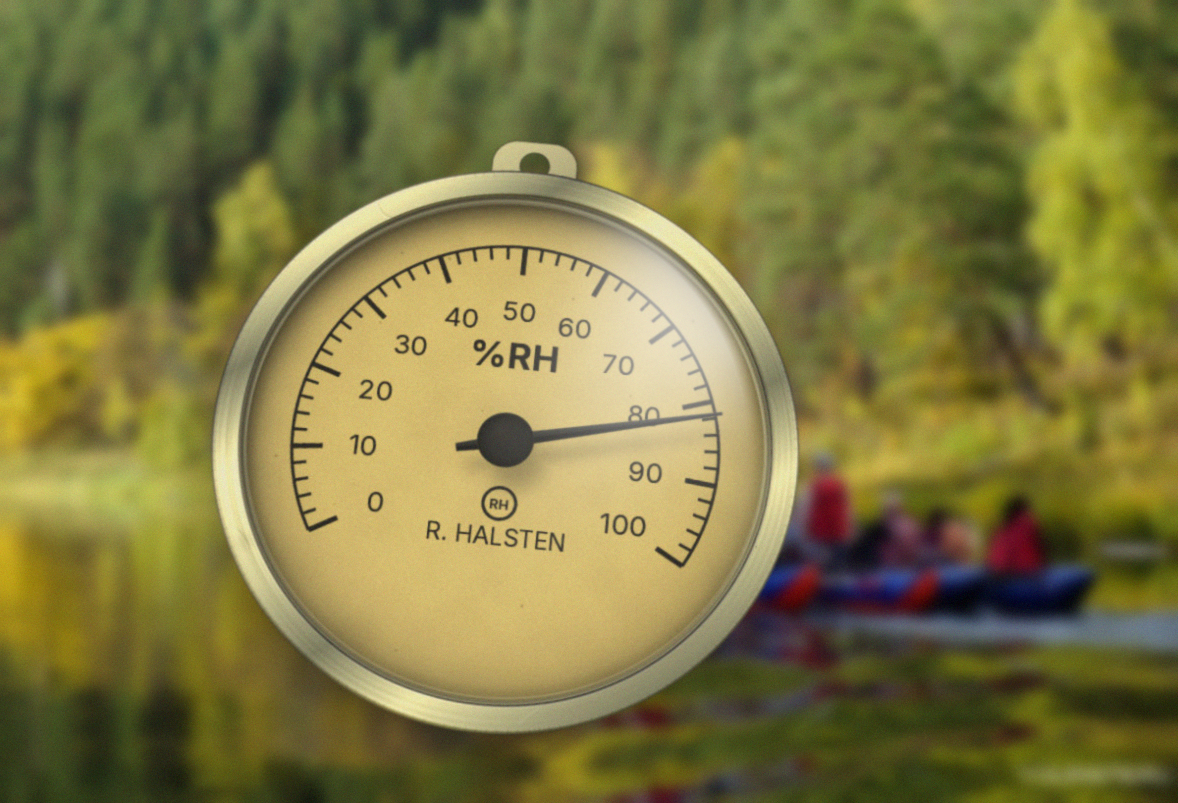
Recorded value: 82 %
